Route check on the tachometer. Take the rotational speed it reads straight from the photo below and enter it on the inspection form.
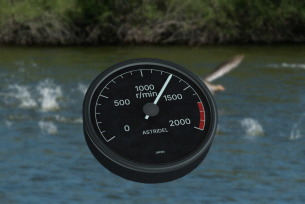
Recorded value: 1300 rpm
